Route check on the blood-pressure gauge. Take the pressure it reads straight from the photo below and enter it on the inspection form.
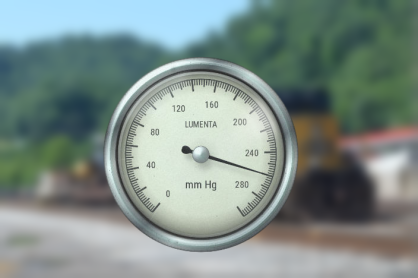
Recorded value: 260 mmHg
